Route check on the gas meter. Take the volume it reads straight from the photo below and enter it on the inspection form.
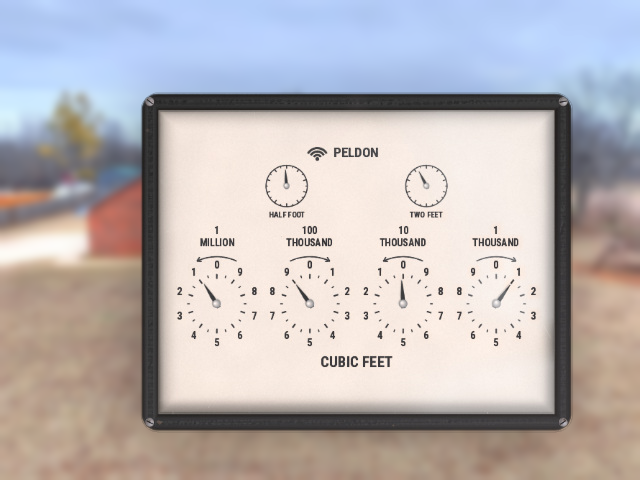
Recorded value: 90100 ft³
